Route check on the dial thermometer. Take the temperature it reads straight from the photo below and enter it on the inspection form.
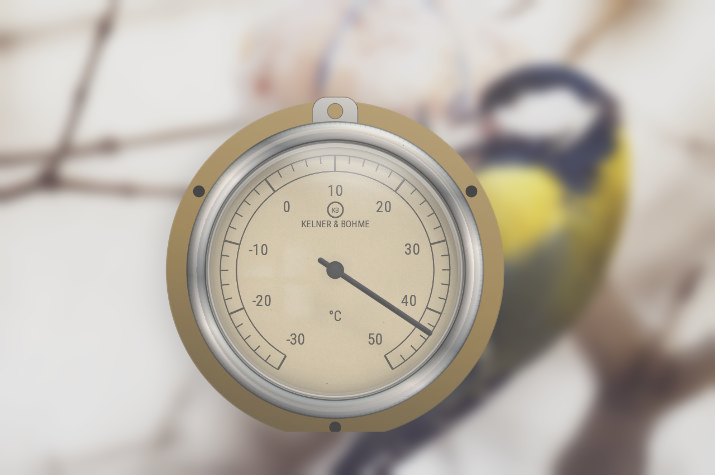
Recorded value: 43 °C
